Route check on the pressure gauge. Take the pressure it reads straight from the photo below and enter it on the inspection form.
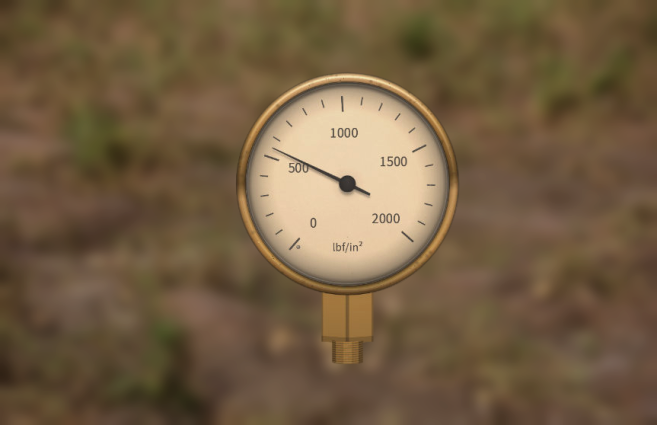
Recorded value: 550 psi
